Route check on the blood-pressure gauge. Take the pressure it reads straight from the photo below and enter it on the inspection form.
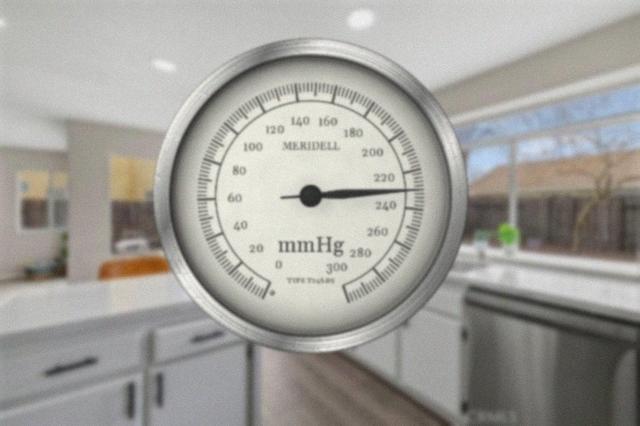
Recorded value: 230 mmHg
